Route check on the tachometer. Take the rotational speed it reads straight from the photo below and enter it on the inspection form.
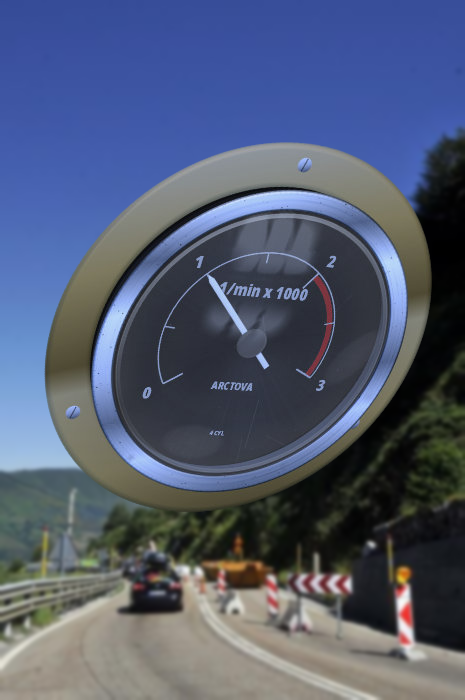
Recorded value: 1000 rpm
